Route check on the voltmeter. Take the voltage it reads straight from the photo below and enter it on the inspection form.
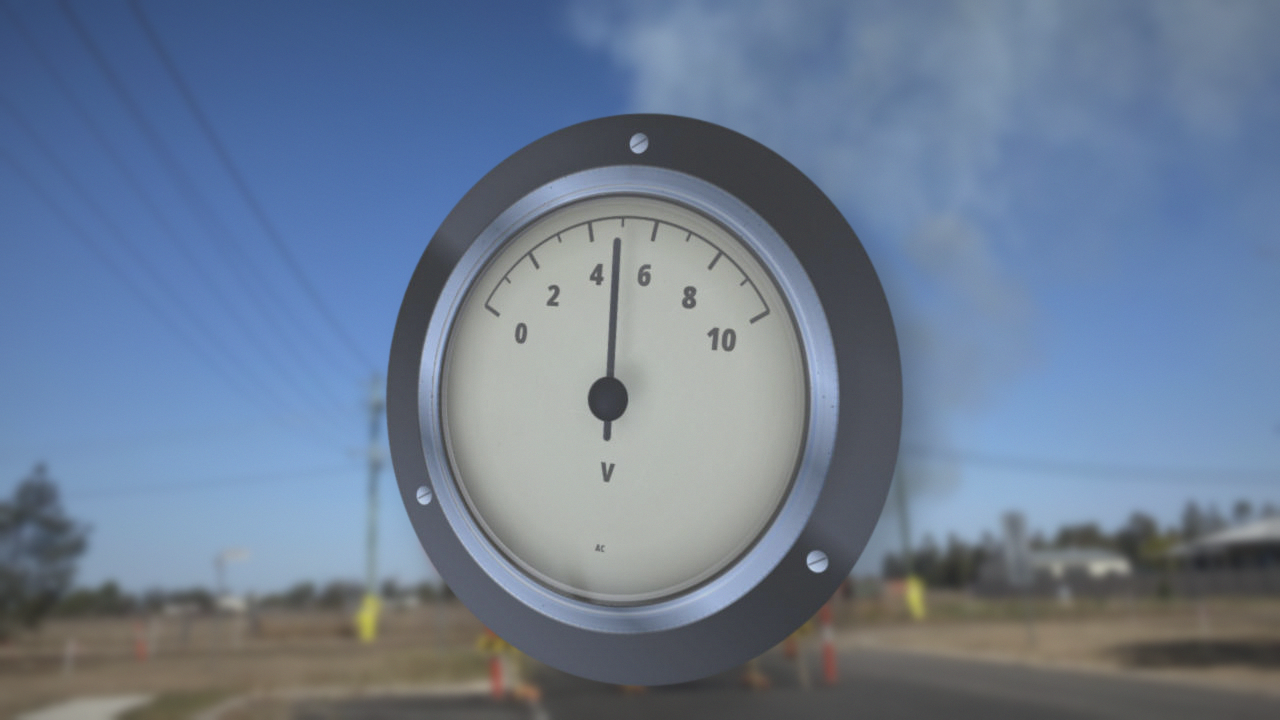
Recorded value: 5 V
